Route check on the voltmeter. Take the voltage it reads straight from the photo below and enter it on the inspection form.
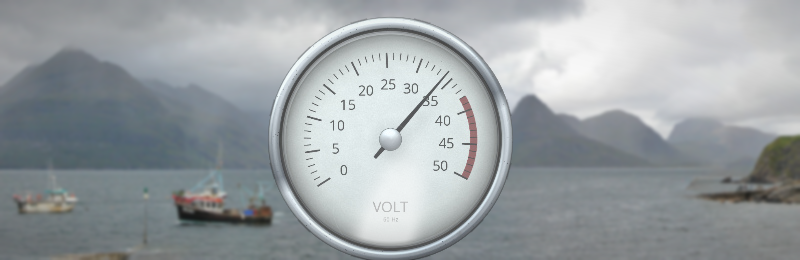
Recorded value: 34 V
